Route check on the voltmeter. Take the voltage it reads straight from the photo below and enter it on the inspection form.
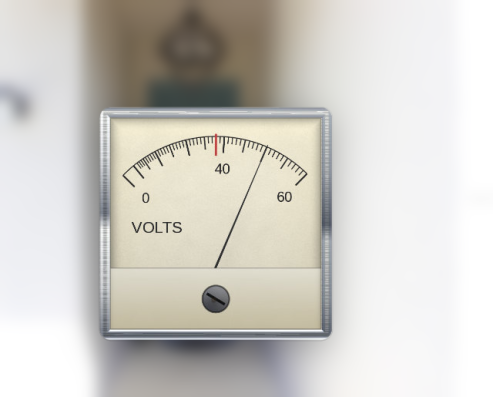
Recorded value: 50 V
